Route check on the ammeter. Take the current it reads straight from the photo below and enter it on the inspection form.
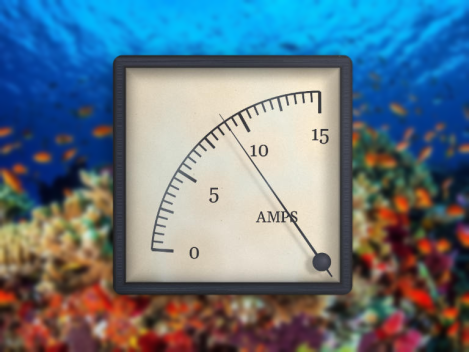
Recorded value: 9 A
